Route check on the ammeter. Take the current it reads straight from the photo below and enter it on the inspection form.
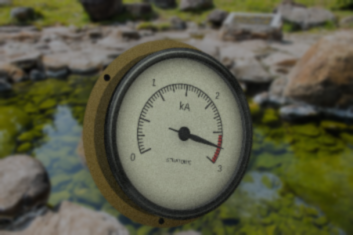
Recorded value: 2.75 kA
